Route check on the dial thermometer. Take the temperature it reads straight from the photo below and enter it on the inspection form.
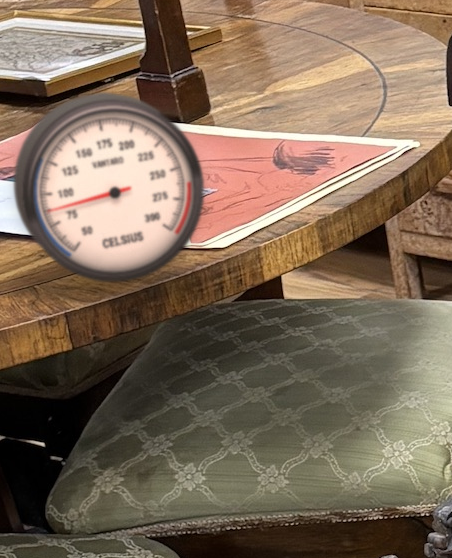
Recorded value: 87.5 °C
